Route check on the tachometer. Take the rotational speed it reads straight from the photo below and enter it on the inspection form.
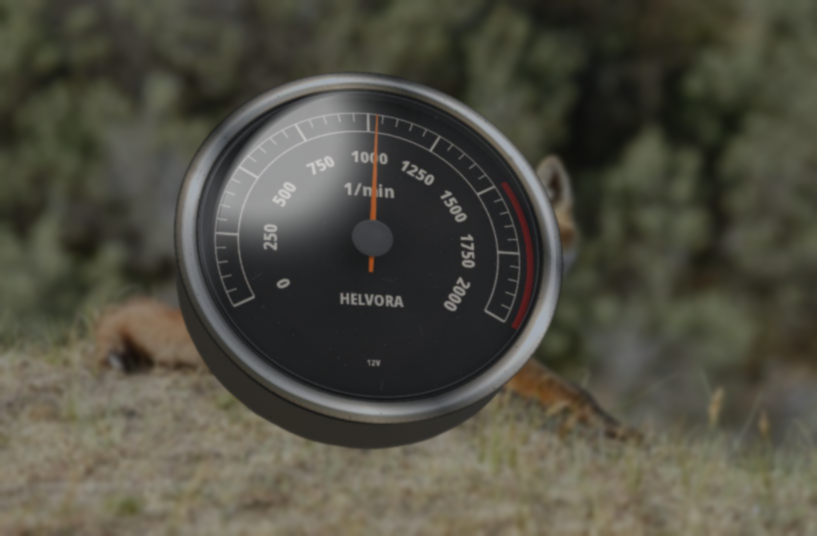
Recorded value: 1025 rpm
